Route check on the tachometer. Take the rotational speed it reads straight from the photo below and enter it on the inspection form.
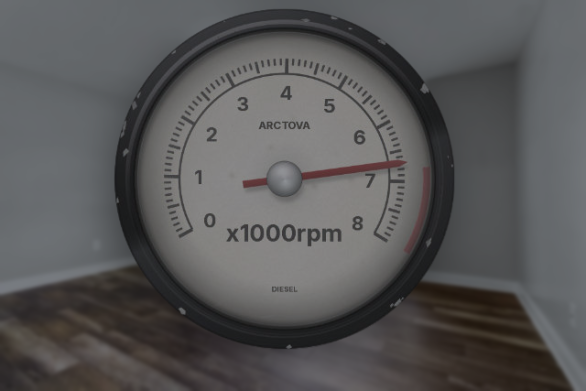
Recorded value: 6700 rpm
